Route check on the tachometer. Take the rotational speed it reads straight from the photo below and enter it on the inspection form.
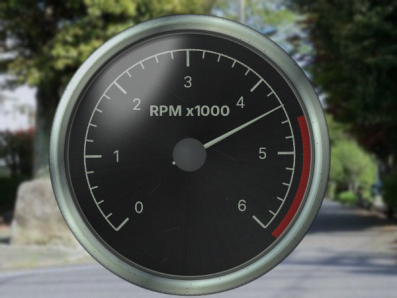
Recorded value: 4400 rpm
